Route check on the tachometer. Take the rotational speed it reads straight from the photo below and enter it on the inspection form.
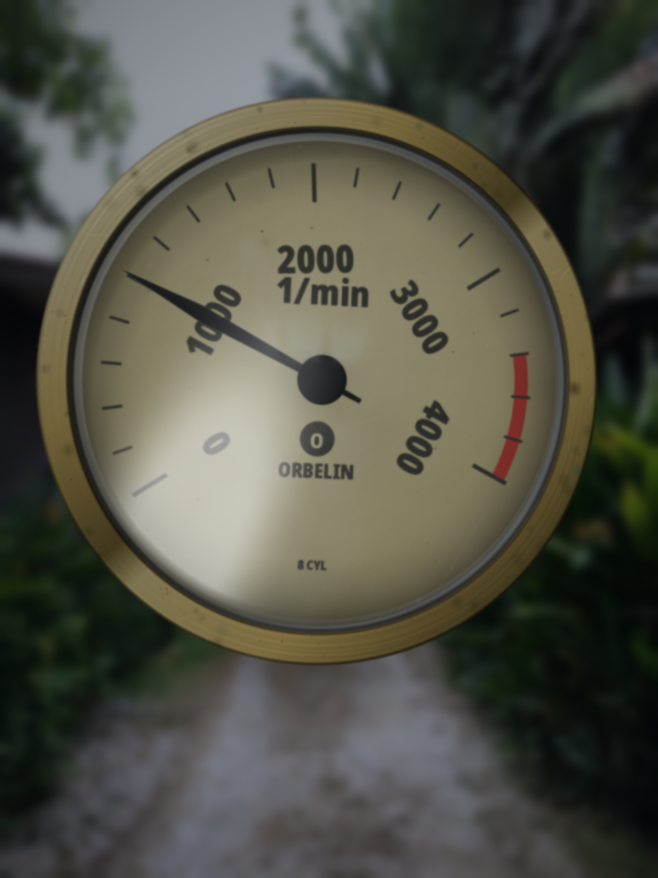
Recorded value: 1000 rpm
